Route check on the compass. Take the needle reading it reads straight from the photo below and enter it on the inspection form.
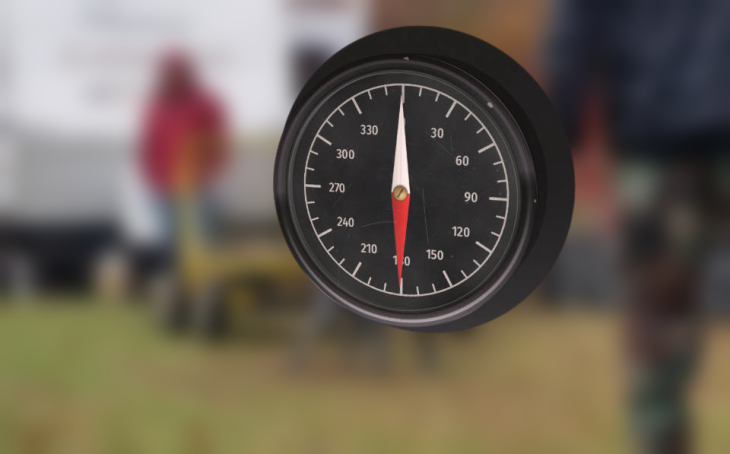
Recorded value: 180 °
